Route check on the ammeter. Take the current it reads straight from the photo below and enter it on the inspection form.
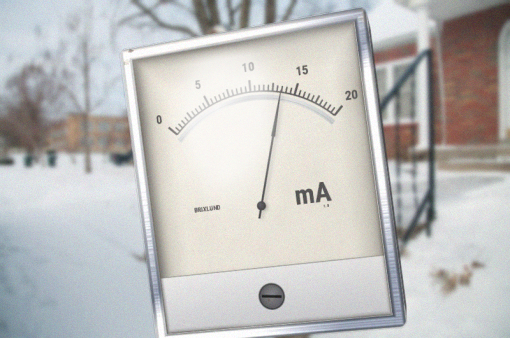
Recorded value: 13.5 mA
